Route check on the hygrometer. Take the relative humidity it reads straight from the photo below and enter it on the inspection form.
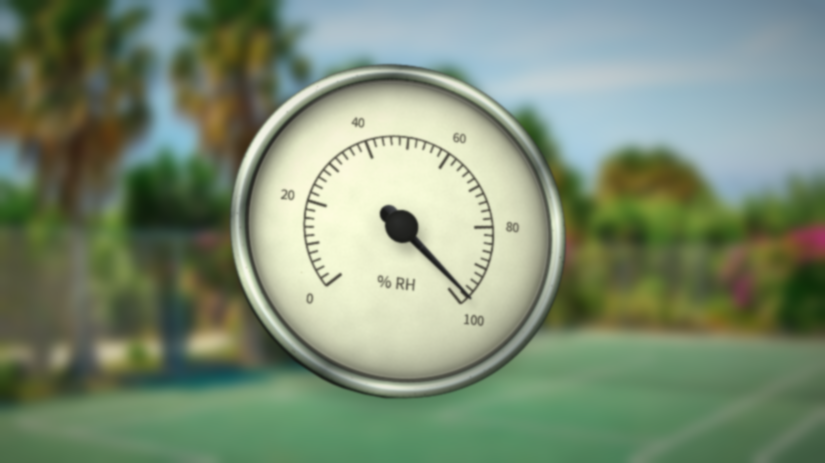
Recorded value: 98 %
